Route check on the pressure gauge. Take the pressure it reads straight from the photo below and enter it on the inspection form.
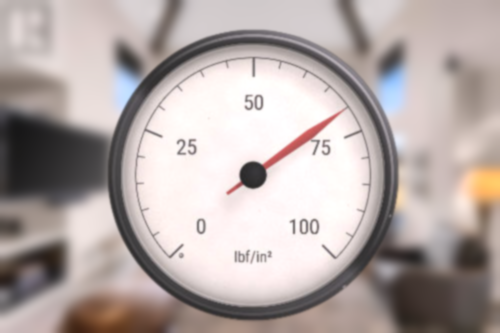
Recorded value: 70 psi
